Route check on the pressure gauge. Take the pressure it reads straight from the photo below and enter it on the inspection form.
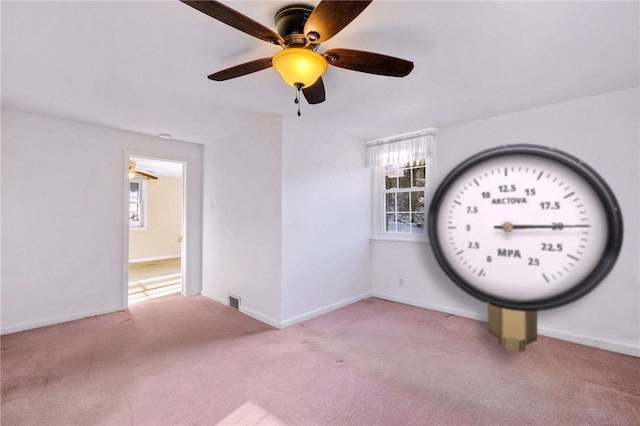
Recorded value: 20 MPa
